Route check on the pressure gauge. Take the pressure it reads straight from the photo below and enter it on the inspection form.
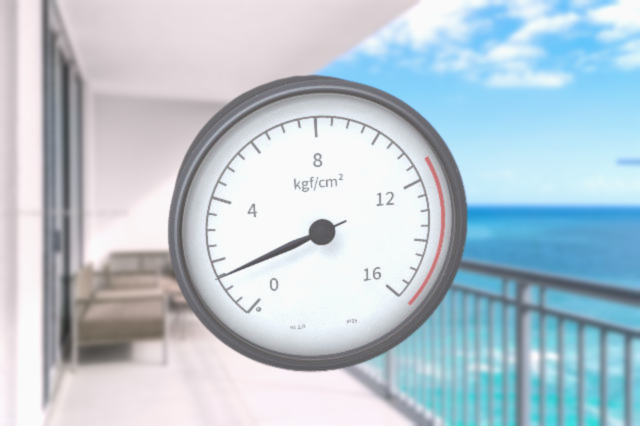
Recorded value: 1.5 kg/cm²
